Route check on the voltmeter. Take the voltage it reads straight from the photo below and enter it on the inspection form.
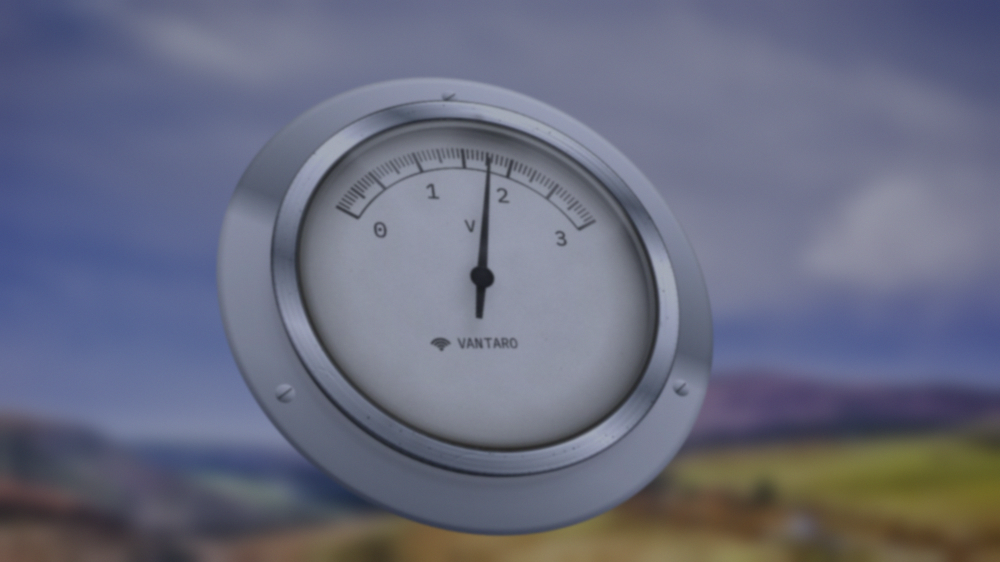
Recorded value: 1.75 V
